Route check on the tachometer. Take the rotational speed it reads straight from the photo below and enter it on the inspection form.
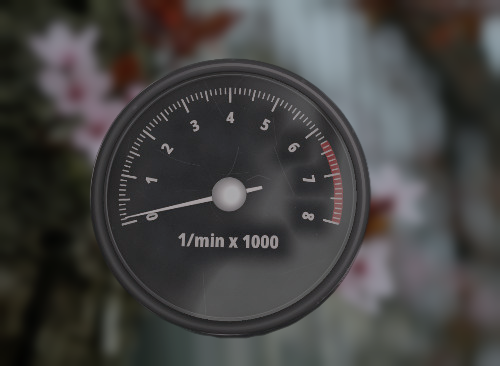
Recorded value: 100 rpm
